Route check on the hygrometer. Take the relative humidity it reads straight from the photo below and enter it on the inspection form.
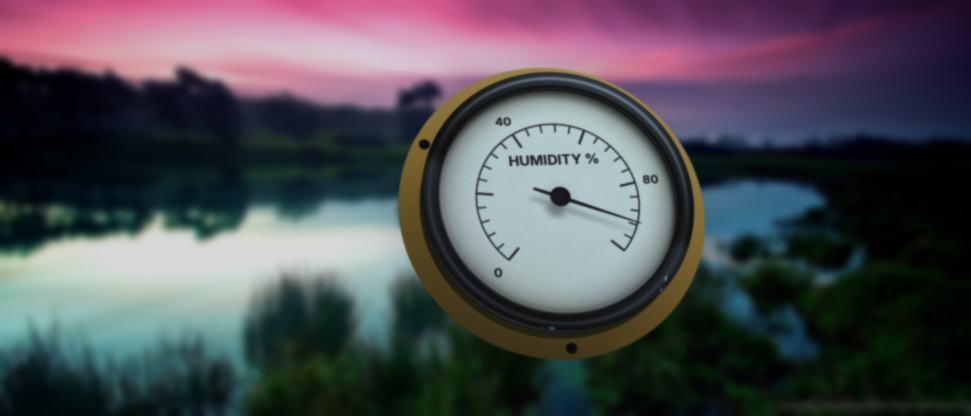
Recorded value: 92 %
